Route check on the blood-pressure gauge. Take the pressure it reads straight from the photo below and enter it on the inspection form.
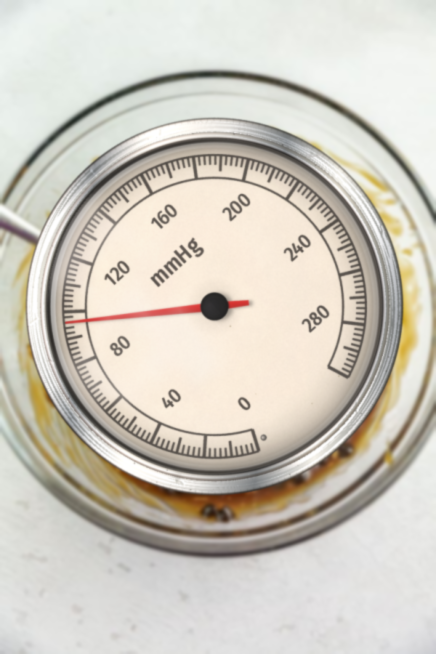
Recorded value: 96 mmHg
